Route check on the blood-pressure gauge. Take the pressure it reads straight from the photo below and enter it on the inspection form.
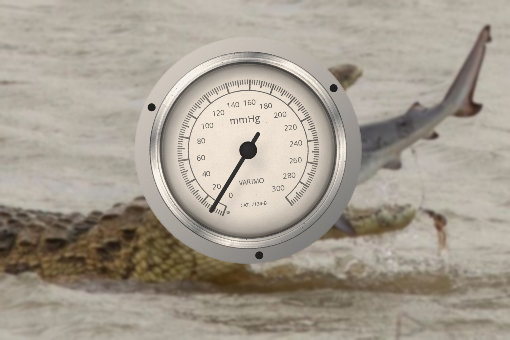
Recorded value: 10 mmHg
